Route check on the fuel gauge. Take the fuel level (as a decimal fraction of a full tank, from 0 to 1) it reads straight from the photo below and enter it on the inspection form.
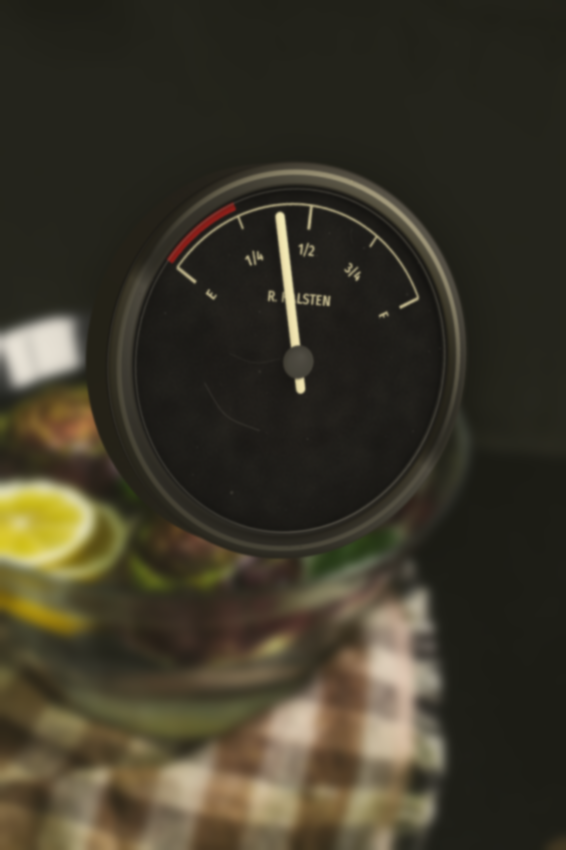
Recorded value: 0.375
